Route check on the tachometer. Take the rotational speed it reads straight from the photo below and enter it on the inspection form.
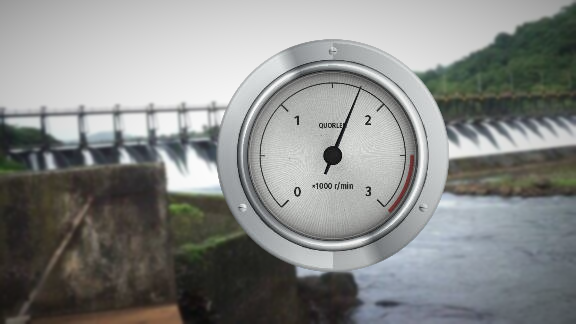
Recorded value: 1750 rpm
